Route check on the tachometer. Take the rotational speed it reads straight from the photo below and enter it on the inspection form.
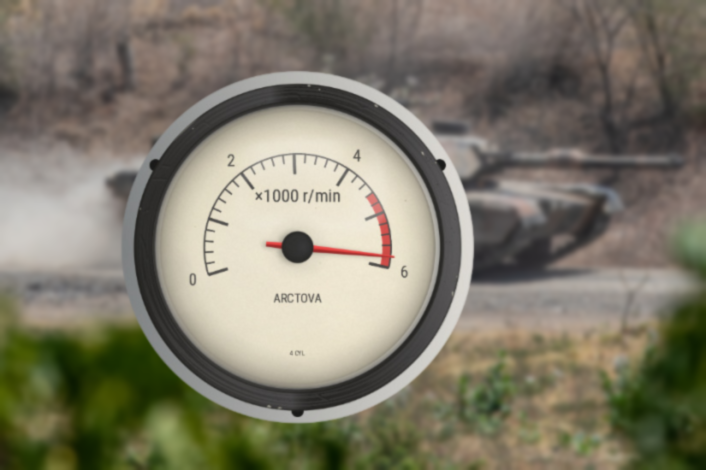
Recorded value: 5800 rpm
